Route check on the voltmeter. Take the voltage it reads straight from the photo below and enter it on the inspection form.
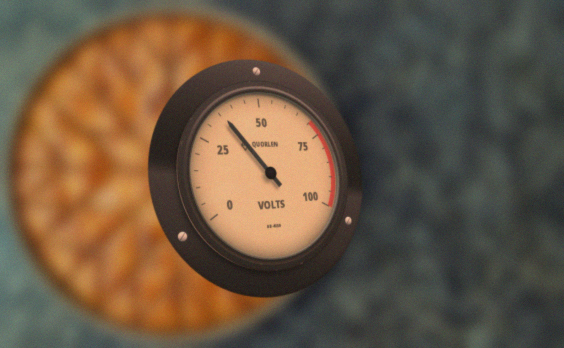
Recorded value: 35 V
